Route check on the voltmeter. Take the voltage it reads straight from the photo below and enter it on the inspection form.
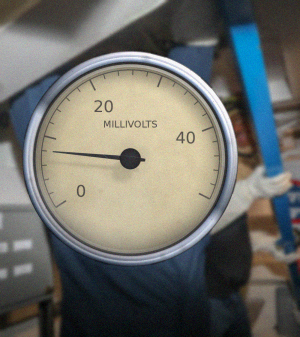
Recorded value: 8 mV
